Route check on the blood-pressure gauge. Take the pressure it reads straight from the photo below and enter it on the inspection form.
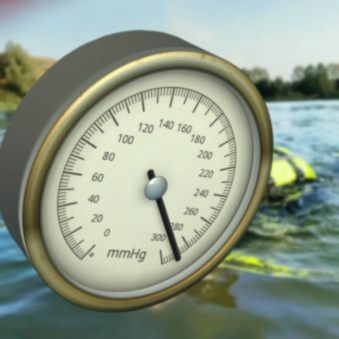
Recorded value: 290 mmHg
